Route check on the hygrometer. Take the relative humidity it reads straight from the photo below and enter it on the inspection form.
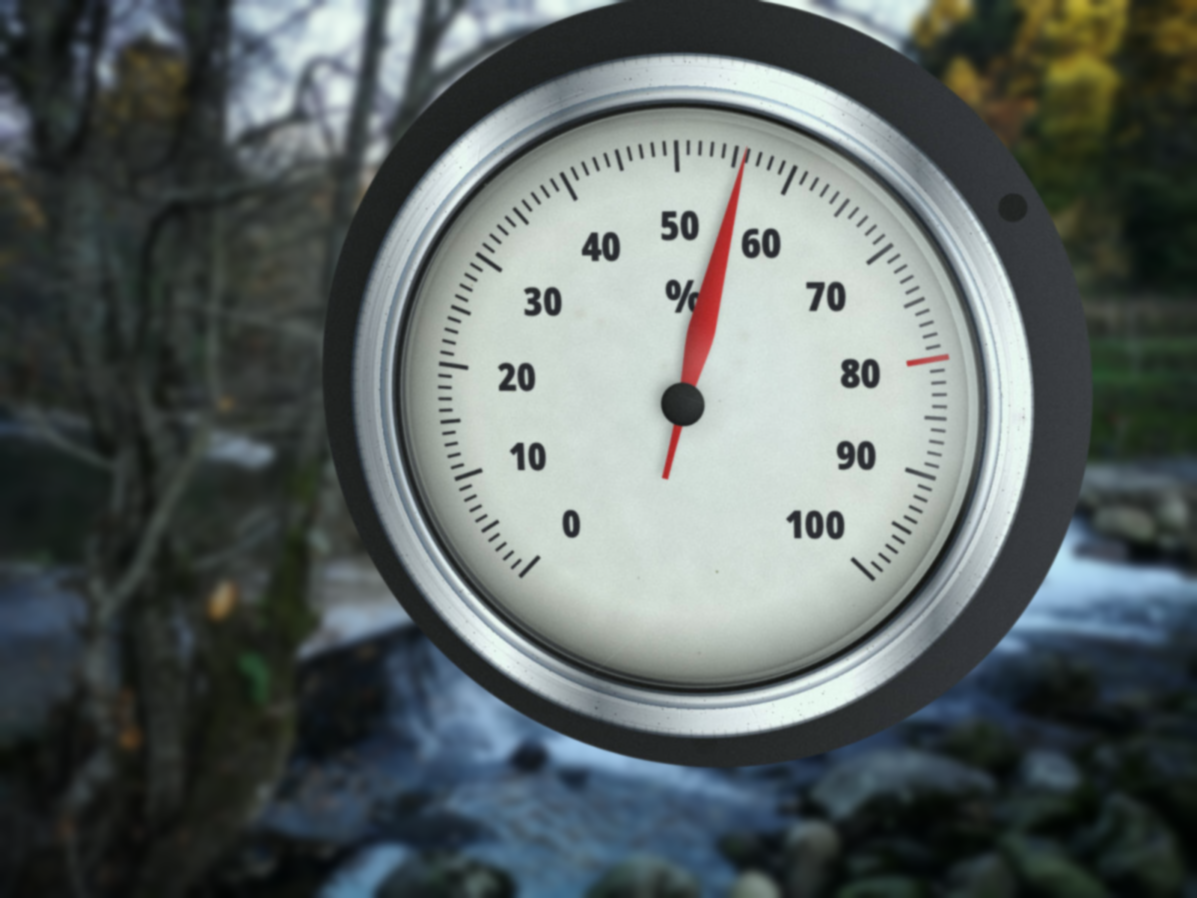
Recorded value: 56 %
